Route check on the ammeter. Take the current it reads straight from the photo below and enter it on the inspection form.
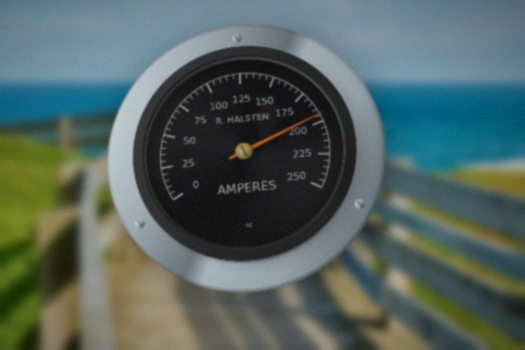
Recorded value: 195 A
